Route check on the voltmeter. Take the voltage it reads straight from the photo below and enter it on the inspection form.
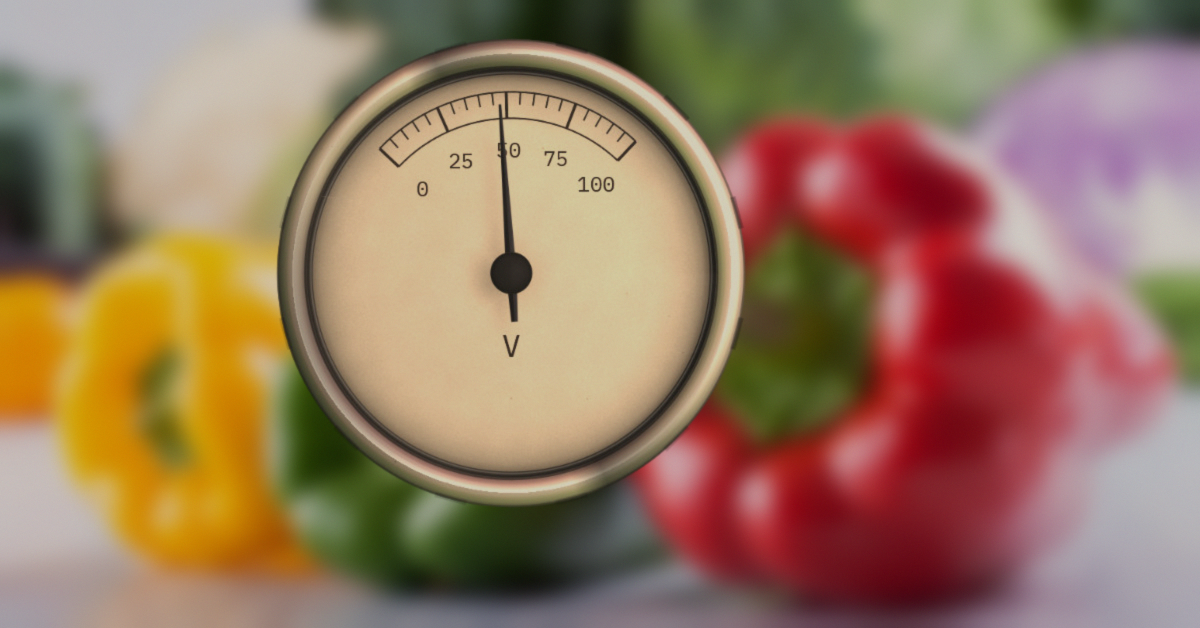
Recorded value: 47.5 V
